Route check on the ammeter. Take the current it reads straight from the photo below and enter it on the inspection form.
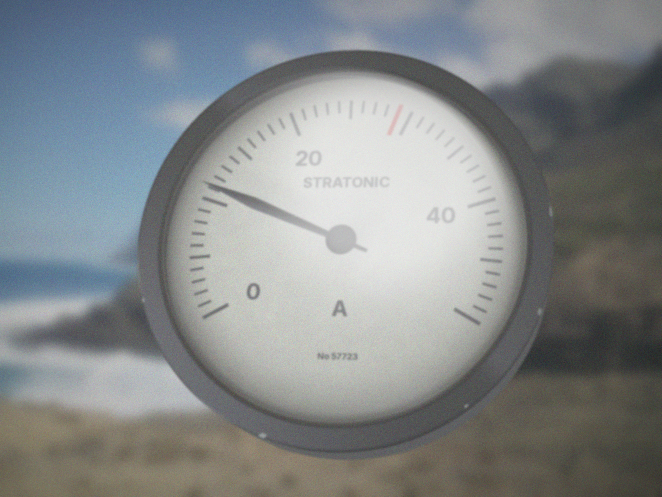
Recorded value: 11 A
